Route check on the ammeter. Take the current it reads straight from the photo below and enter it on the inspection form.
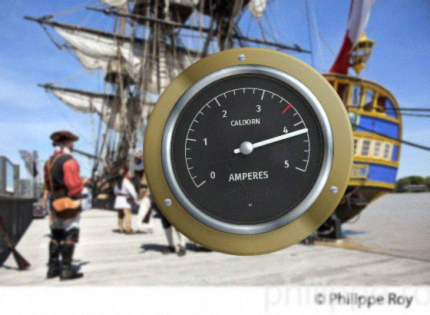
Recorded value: 4.2 A
